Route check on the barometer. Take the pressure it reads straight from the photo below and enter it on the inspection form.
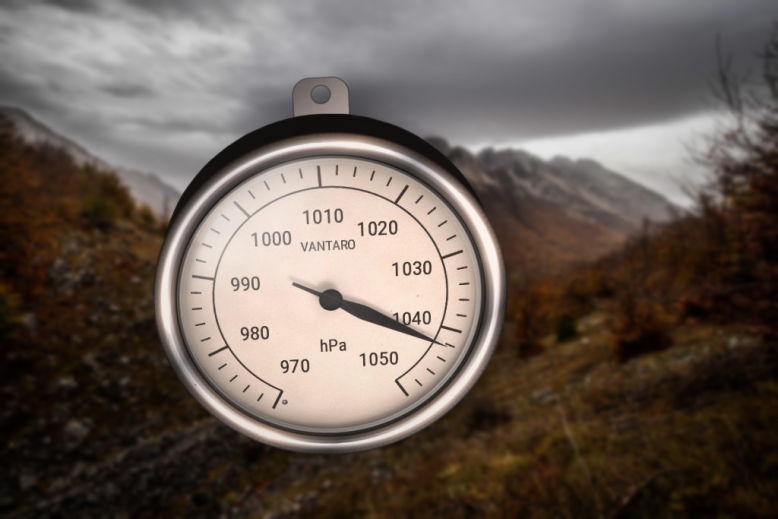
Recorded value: 1042 hPa
